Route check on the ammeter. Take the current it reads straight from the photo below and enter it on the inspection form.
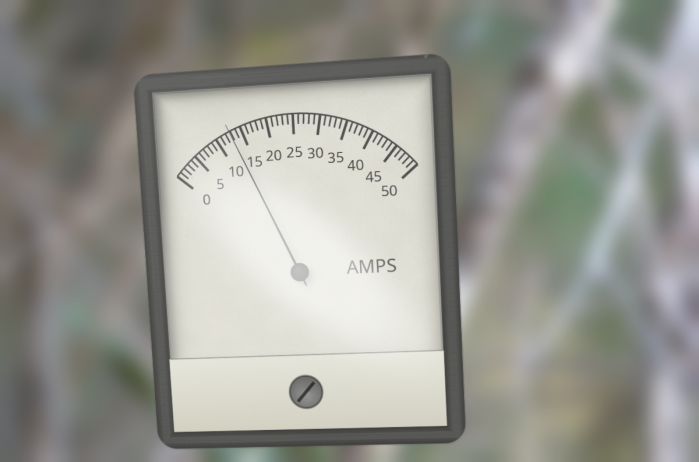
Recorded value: 13 A
